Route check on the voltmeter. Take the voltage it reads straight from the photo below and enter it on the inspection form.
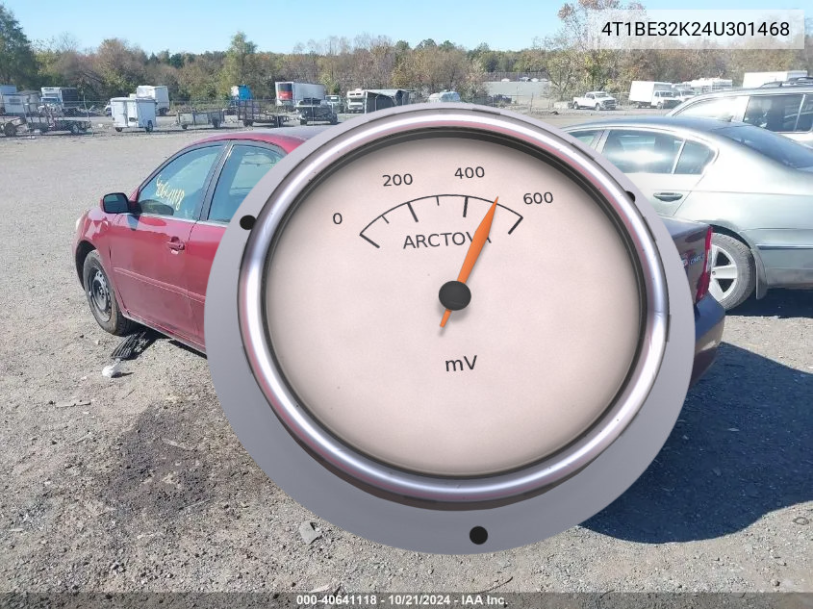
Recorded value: 500 mV
